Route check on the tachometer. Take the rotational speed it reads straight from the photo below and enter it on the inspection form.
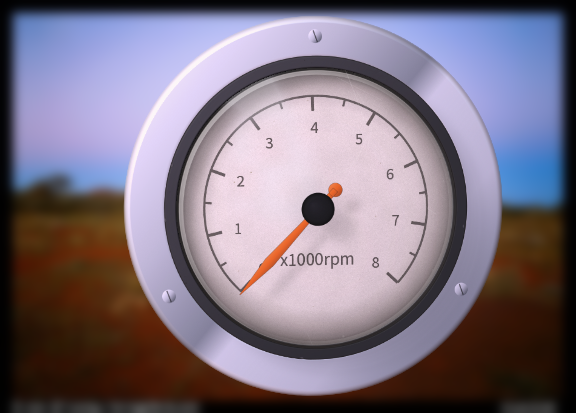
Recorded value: 0 rpm
